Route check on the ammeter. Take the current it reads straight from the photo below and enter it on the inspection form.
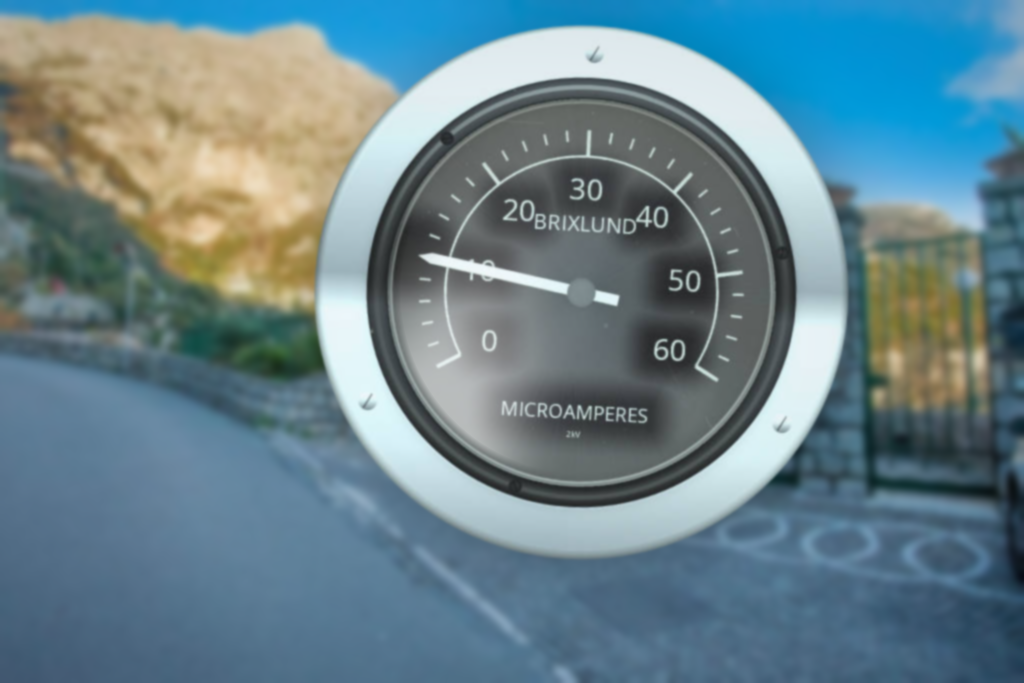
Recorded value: 10 µA
